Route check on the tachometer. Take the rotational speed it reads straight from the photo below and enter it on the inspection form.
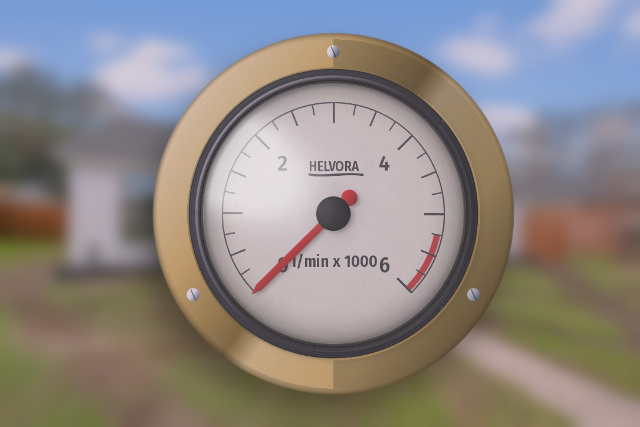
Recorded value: 0 rpm
